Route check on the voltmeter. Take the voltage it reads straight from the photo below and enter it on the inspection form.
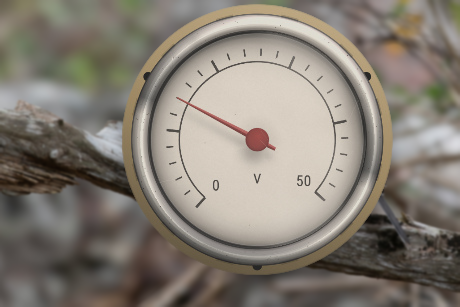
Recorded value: 14 V
